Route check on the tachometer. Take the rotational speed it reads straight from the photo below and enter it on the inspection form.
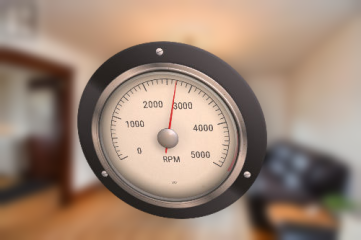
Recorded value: 2700 rpm
